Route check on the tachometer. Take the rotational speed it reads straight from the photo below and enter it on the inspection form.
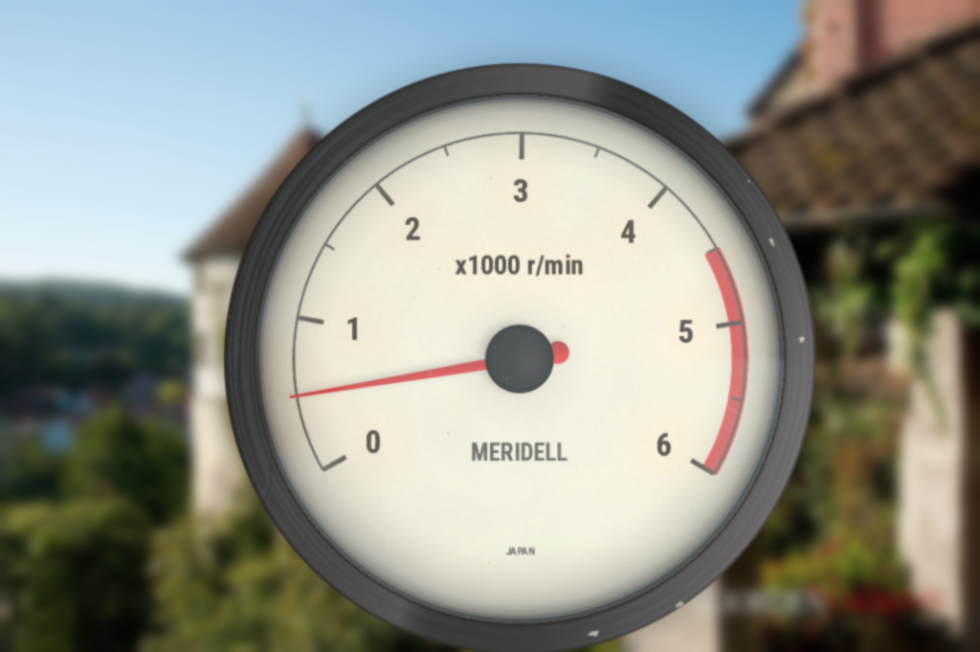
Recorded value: 500 rpm
